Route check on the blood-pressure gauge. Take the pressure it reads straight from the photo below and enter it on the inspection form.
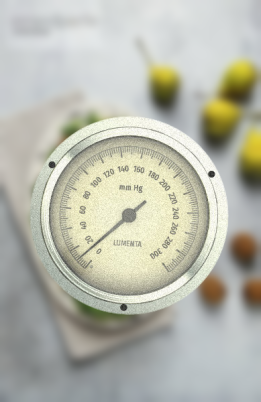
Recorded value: 10 mmHg
